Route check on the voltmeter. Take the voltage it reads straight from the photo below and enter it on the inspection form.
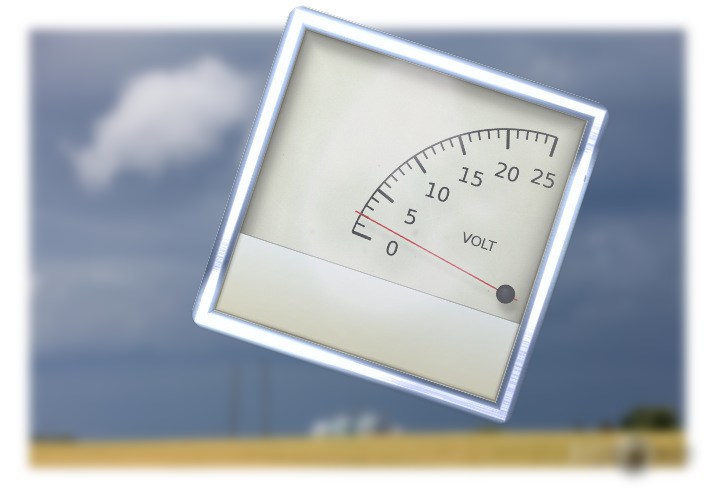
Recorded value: 2 V
